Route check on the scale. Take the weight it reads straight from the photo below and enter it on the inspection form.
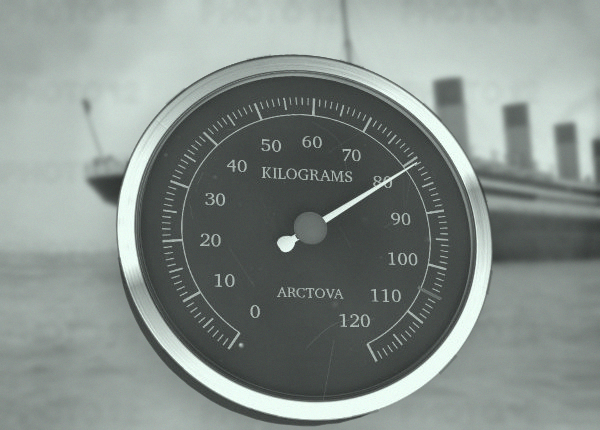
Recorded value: 81 kg
